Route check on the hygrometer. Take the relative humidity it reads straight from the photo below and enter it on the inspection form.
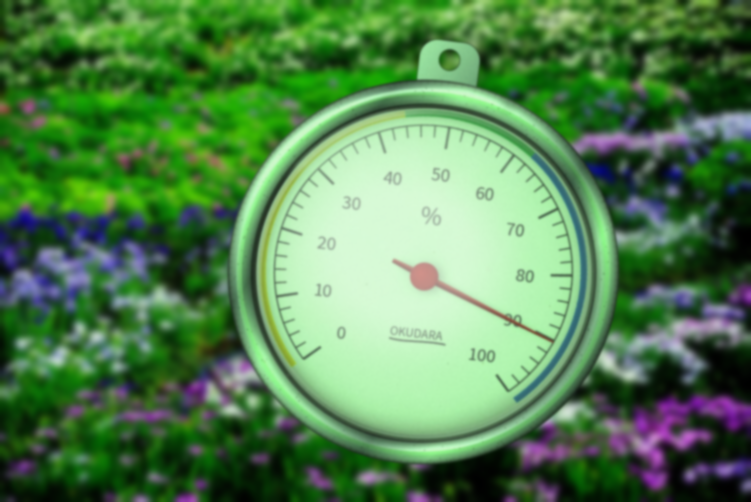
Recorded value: 90 %
